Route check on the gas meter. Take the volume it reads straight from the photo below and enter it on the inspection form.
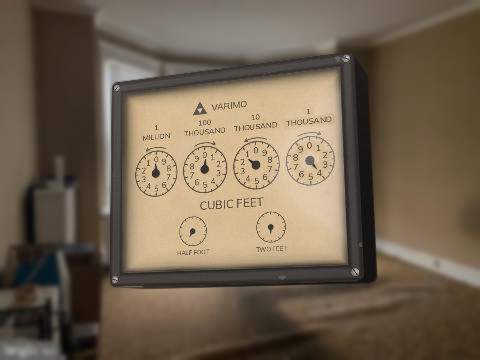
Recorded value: 1400 ft³
